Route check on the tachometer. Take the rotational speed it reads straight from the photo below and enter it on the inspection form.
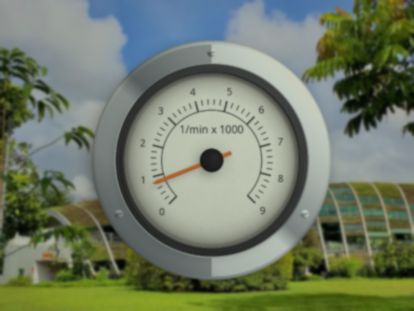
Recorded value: 800 rpm
